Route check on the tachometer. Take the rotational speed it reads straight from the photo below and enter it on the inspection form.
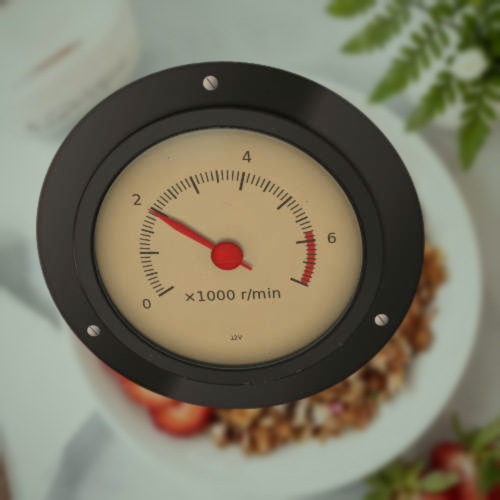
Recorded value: 2000 rpm
